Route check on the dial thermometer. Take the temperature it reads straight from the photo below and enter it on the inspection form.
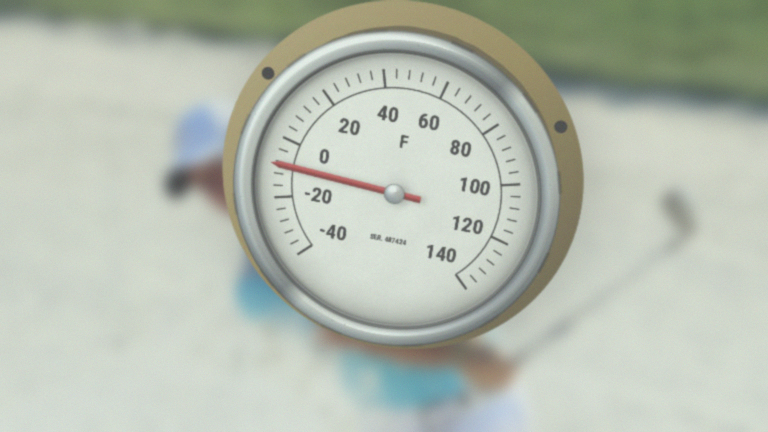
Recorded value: -8 °F
